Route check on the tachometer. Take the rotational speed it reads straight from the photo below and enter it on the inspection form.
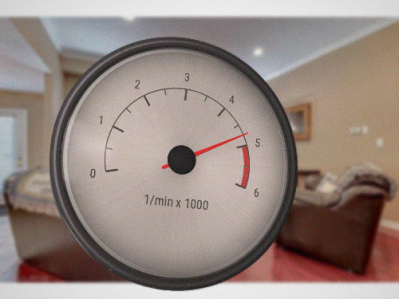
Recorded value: 4750 rpm
